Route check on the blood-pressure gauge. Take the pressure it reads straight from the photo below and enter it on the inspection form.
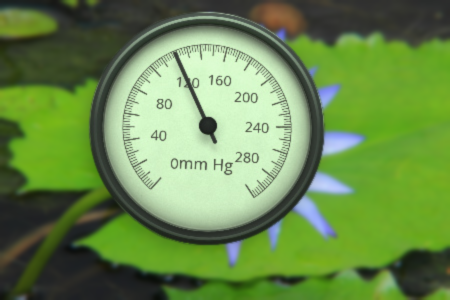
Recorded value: 120 mmHg
